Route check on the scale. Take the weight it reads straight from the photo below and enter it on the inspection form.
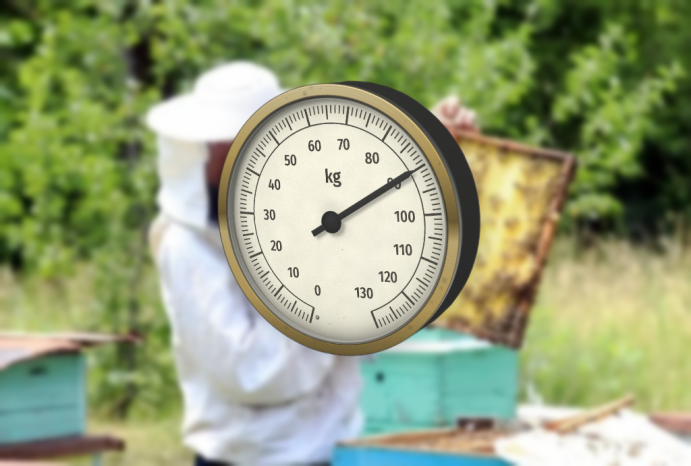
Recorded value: 90 kg
